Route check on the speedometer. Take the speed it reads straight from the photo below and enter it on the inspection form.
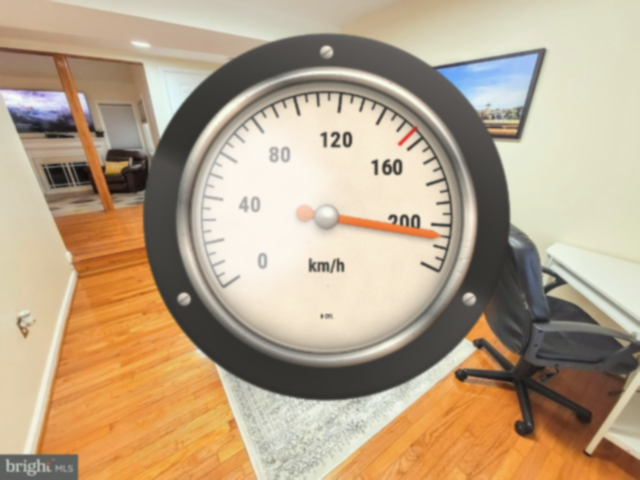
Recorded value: 205 km/h
